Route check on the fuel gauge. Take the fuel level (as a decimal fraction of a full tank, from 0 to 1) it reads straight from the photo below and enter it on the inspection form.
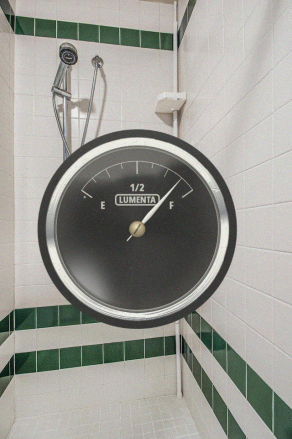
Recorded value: 0.875
